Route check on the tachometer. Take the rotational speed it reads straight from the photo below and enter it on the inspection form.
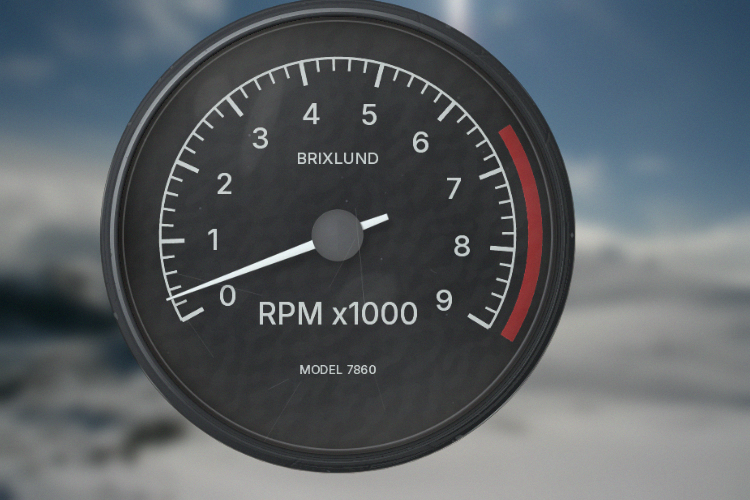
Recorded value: 300 rpm
